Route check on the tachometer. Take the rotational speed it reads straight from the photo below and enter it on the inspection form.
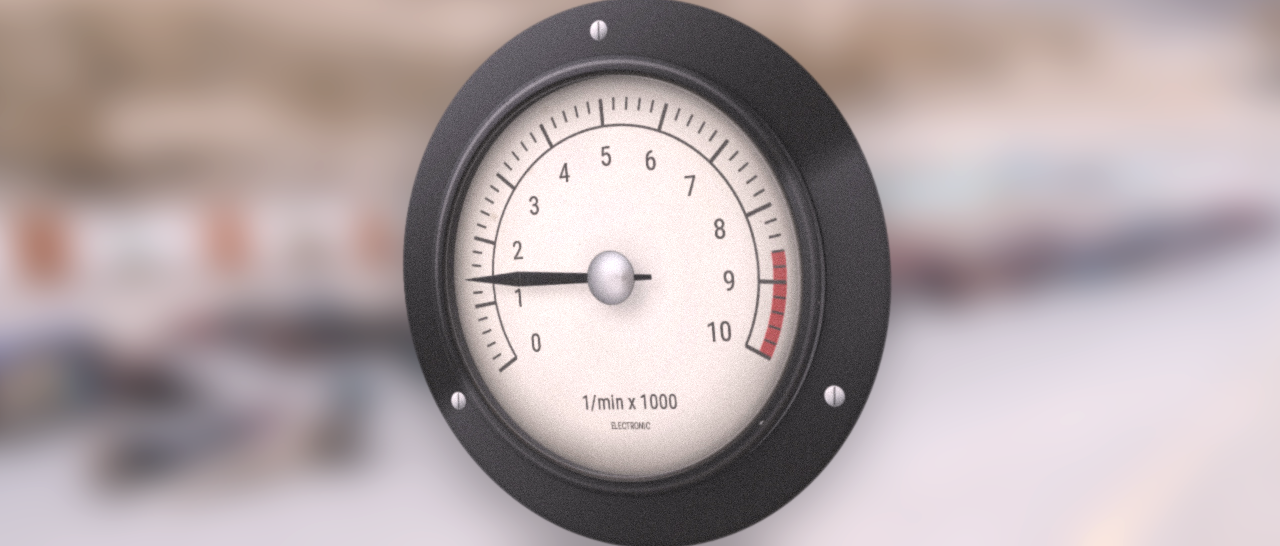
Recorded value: 1400 rpm
